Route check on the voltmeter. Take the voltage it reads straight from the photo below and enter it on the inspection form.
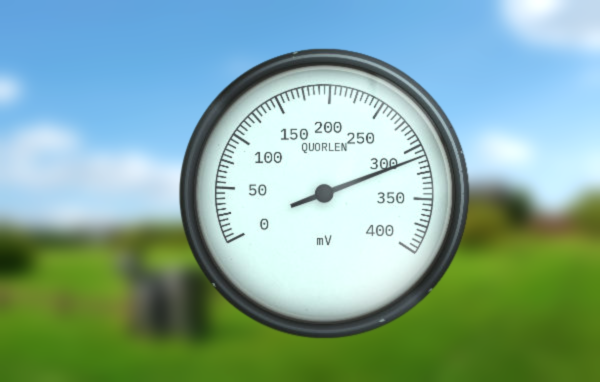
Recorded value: 310 mV
